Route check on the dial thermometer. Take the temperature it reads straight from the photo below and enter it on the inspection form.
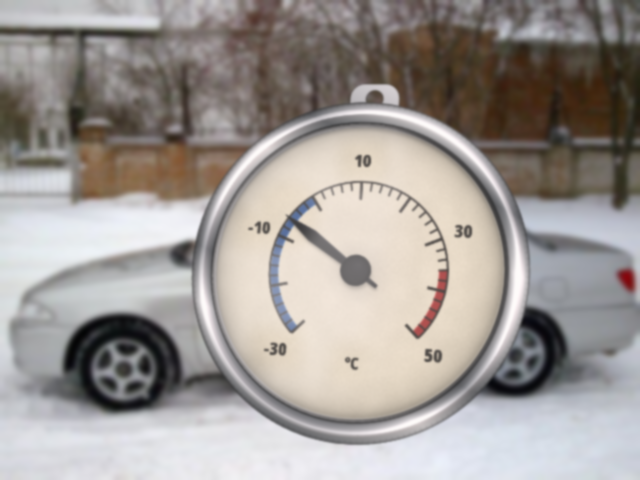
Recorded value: -6 °C
